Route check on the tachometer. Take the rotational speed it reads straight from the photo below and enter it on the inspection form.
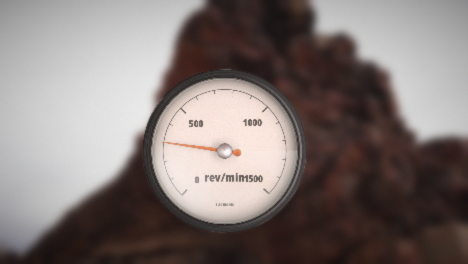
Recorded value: 300 rpm
